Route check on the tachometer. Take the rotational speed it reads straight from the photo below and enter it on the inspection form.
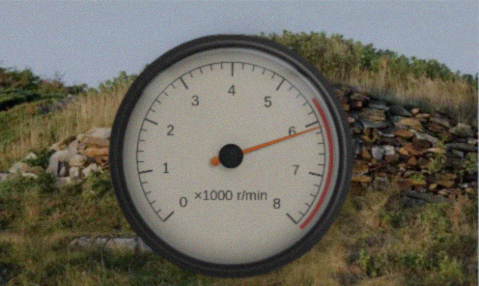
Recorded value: 6100 rpm
